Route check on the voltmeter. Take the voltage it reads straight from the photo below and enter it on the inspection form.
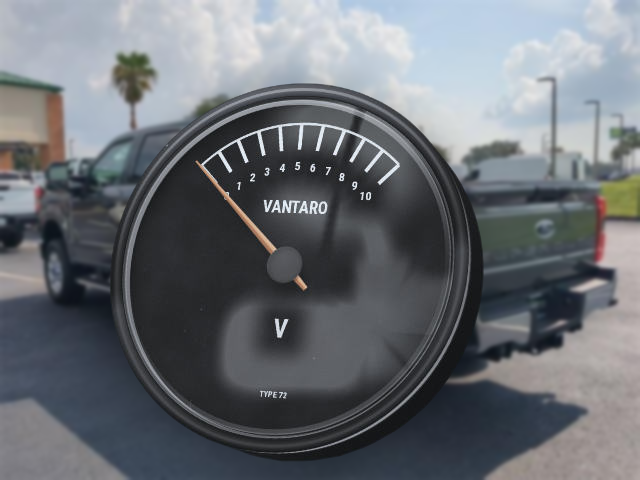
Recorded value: 0 V
